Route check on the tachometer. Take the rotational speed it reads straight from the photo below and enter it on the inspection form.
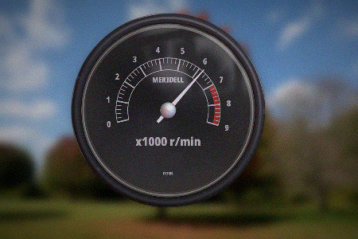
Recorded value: 6200 rpm
